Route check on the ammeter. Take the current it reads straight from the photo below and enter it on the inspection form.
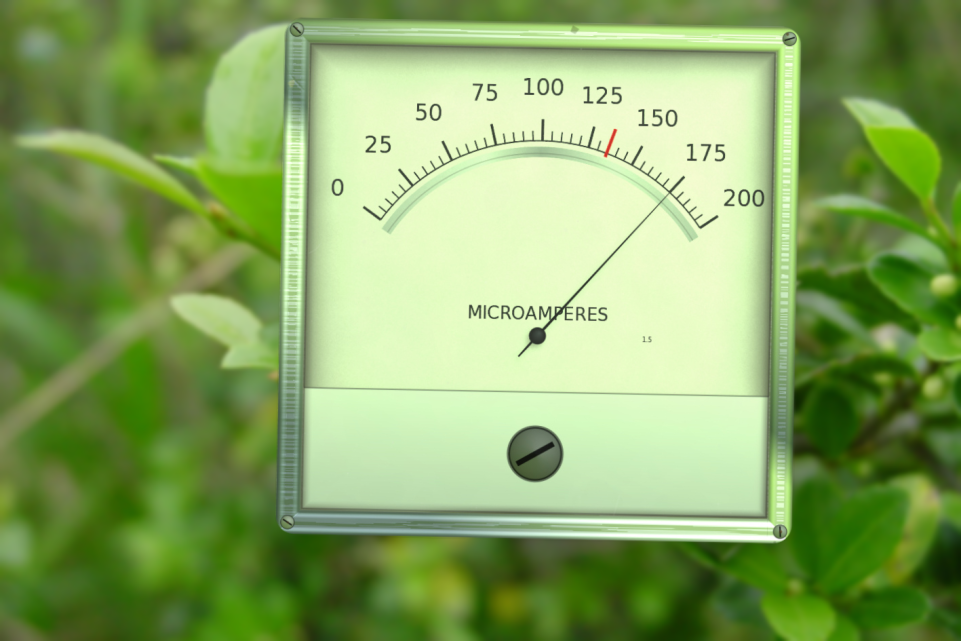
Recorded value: 175 µA
